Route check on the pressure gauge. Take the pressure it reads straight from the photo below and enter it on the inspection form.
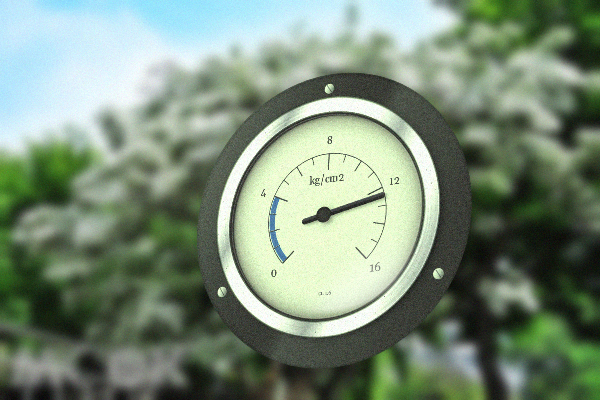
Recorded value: 12.5 kg/cm²
